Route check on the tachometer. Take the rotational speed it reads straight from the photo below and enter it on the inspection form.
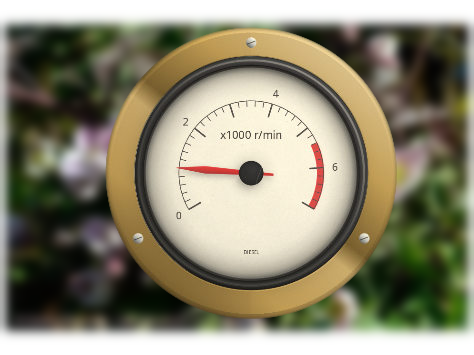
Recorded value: 1000 rpm
